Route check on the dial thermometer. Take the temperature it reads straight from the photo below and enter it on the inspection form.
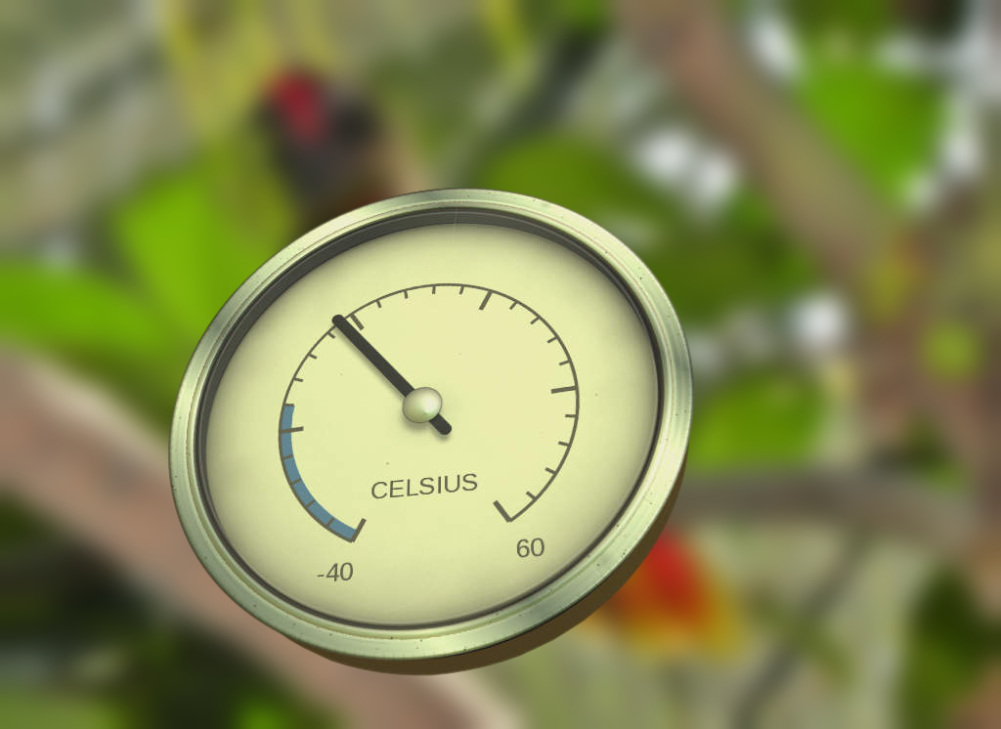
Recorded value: -2 °C
